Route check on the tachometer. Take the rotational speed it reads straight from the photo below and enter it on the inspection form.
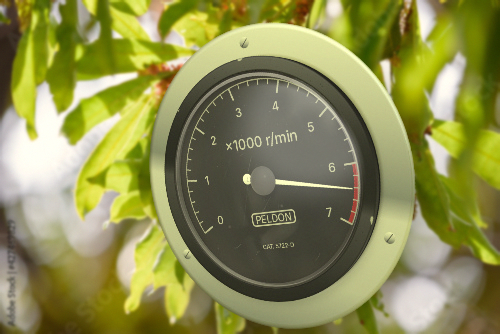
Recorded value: 6400 rpm
